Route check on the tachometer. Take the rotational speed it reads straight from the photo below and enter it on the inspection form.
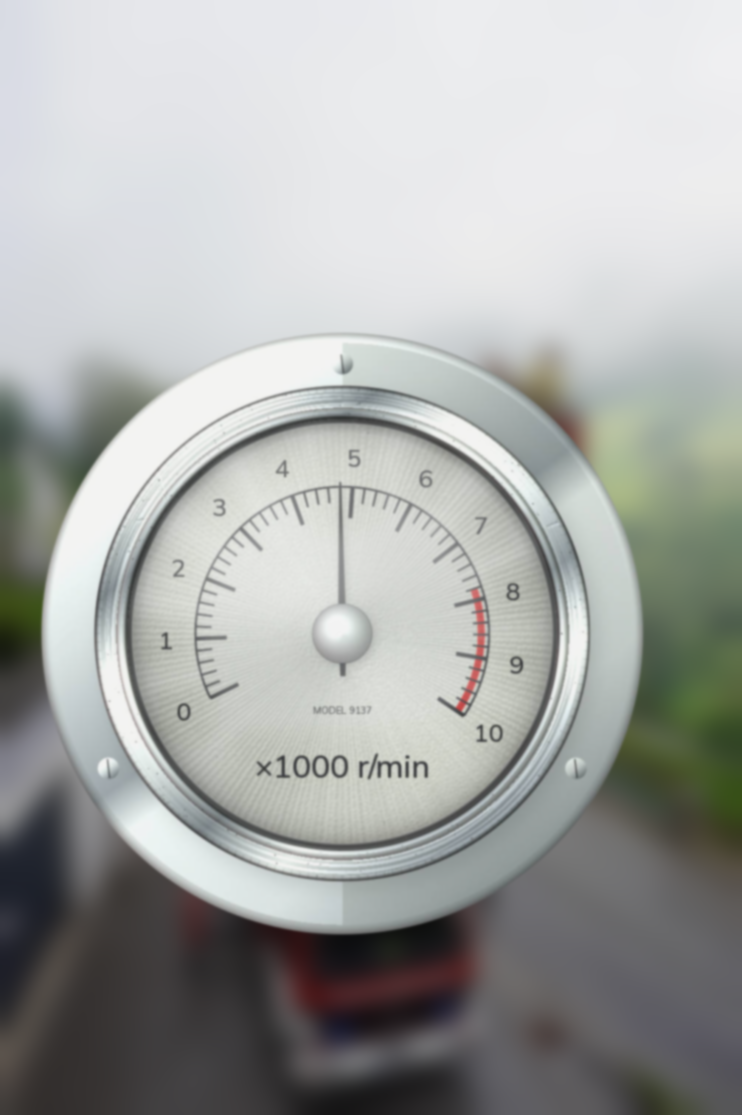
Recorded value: 4800 rpm
